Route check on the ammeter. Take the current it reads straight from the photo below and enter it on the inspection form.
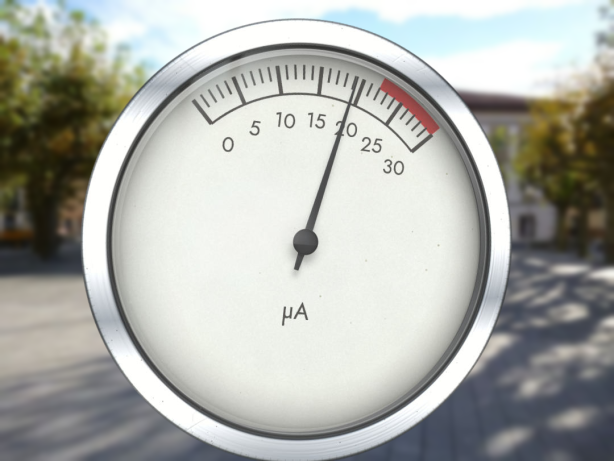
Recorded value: 19 µA
